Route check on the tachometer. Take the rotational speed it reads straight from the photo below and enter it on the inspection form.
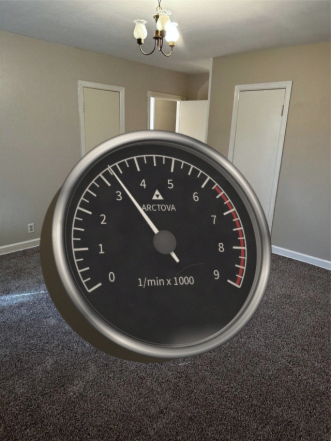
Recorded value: 3250 rpm
